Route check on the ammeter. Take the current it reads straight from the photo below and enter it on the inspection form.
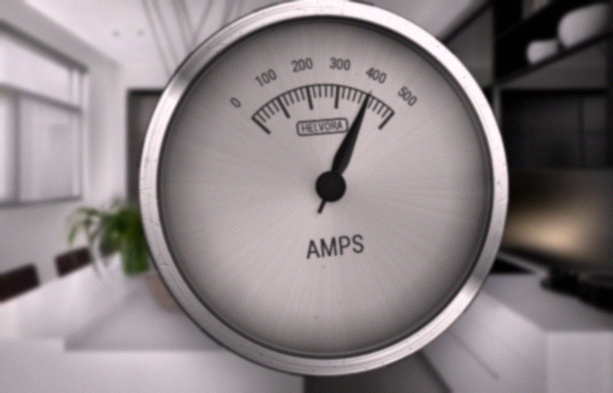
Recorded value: 400 A
